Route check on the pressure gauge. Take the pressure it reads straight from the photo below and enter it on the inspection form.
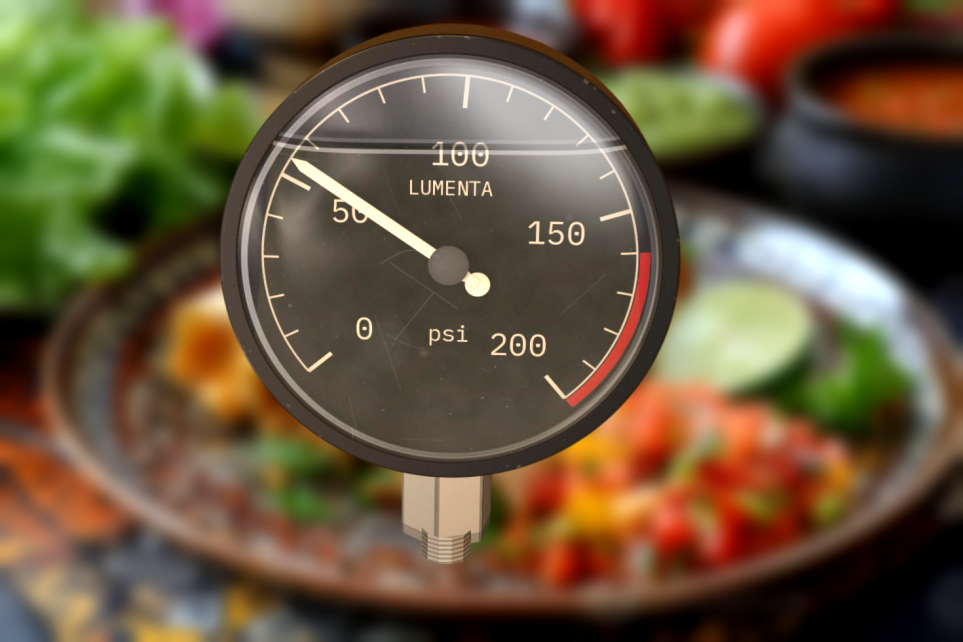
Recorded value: 55 psi
